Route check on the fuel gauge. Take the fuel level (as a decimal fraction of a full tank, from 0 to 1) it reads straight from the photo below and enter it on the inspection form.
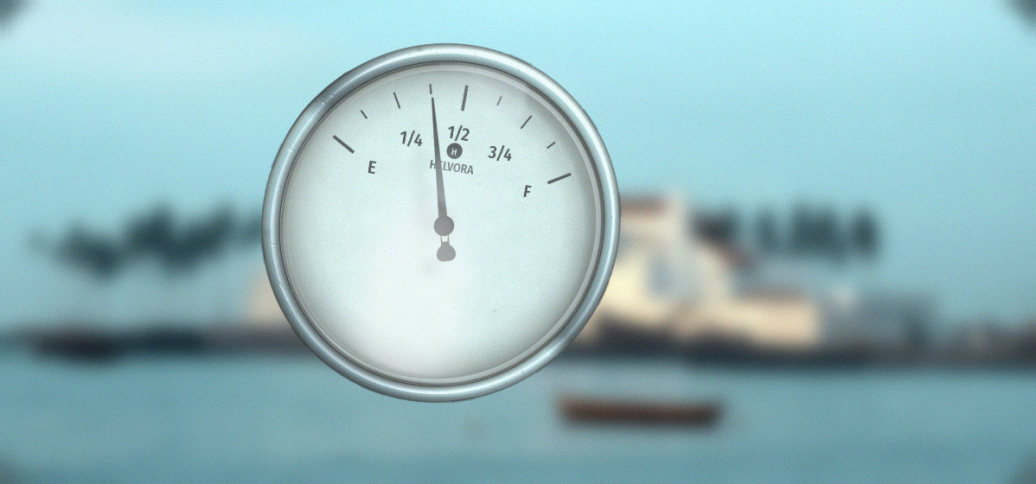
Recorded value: 0.375
